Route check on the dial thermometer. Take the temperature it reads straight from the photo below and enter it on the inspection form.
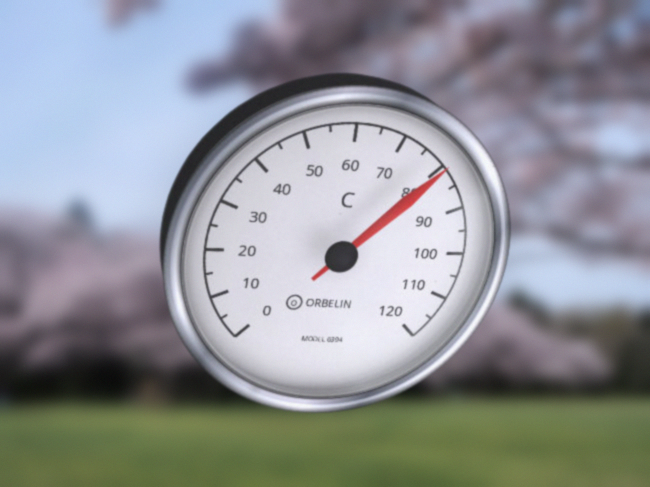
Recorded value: 80 °C
